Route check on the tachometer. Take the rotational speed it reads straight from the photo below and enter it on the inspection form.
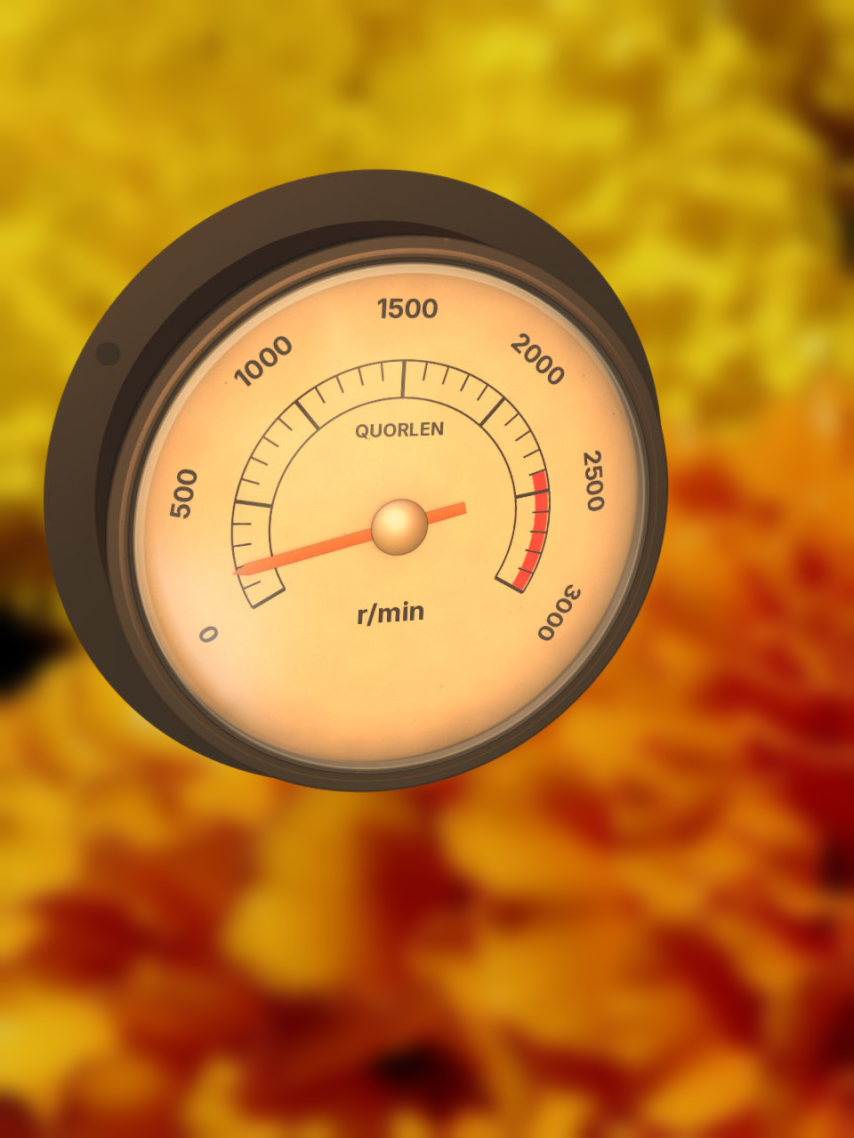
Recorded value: 200 rpm
